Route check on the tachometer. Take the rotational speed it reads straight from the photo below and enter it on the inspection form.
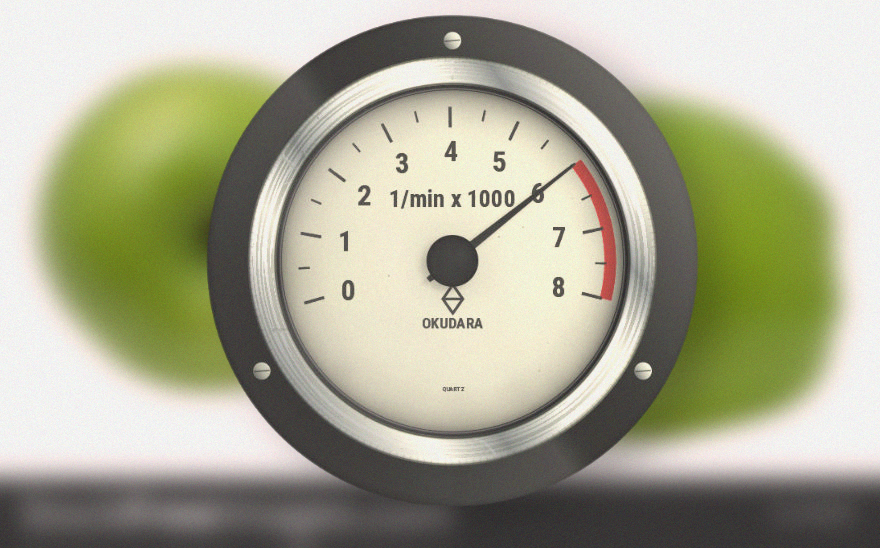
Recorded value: 6000 rpm
